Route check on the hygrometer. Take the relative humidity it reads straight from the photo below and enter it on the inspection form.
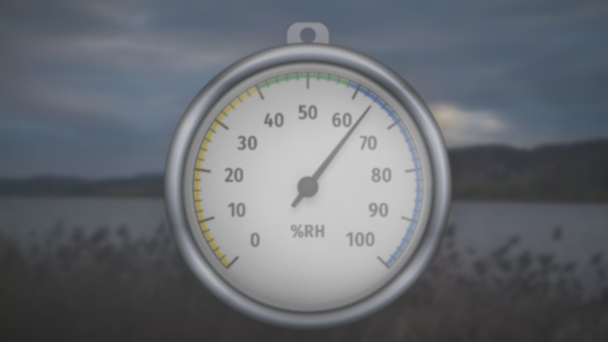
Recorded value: 64 %
